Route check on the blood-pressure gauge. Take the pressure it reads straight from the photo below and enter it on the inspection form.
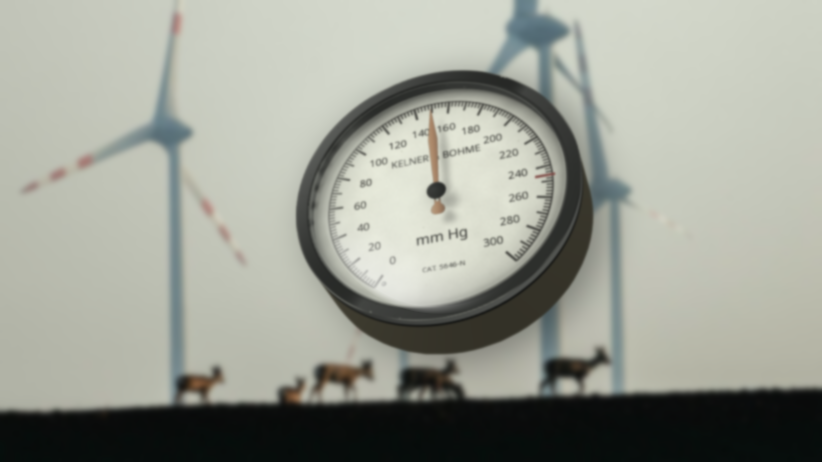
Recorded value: 150 mmHg
